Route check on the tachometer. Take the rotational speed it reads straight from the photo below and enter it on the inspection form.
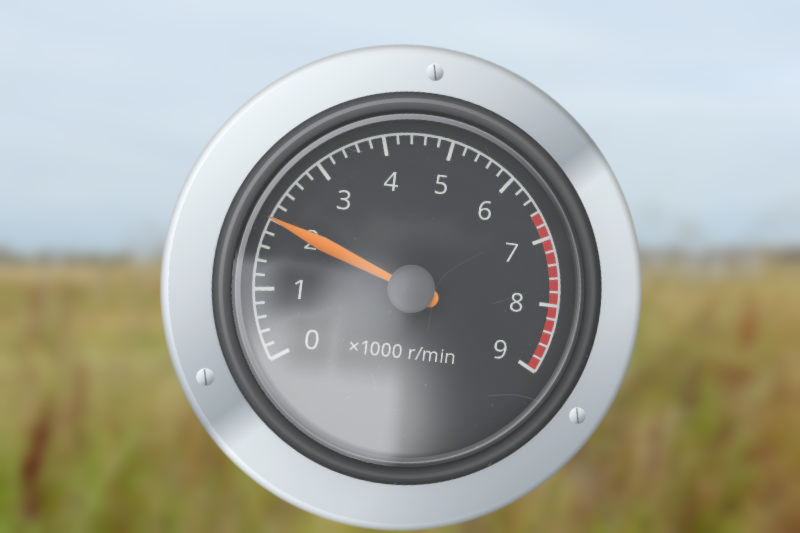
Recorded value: 2000 rpm
